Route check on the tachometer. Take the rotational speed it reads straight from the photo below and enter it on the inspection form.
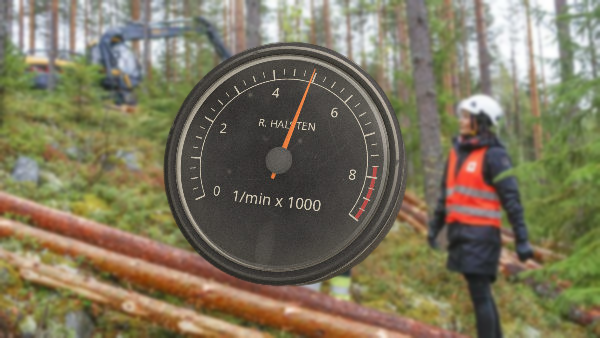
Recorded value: 5000 rpm
